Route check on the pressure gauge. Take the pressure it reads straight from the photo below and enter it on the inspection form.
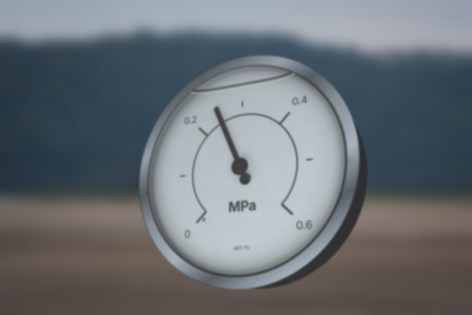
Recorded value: 0.25 MPa
